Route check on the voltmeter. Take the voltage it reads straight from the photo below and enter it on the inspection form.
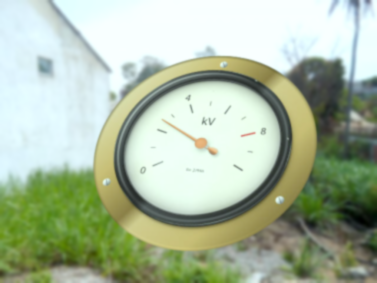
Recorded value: 2.5 kV
